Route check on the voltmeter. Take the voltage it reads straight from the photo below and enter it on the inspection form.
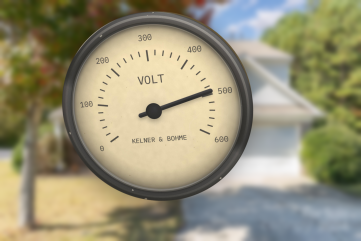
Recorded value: 490 V
